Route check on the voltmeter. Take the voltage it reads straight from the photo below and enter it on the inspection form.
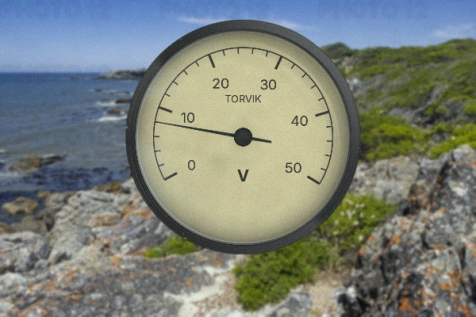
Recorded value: 8 V
